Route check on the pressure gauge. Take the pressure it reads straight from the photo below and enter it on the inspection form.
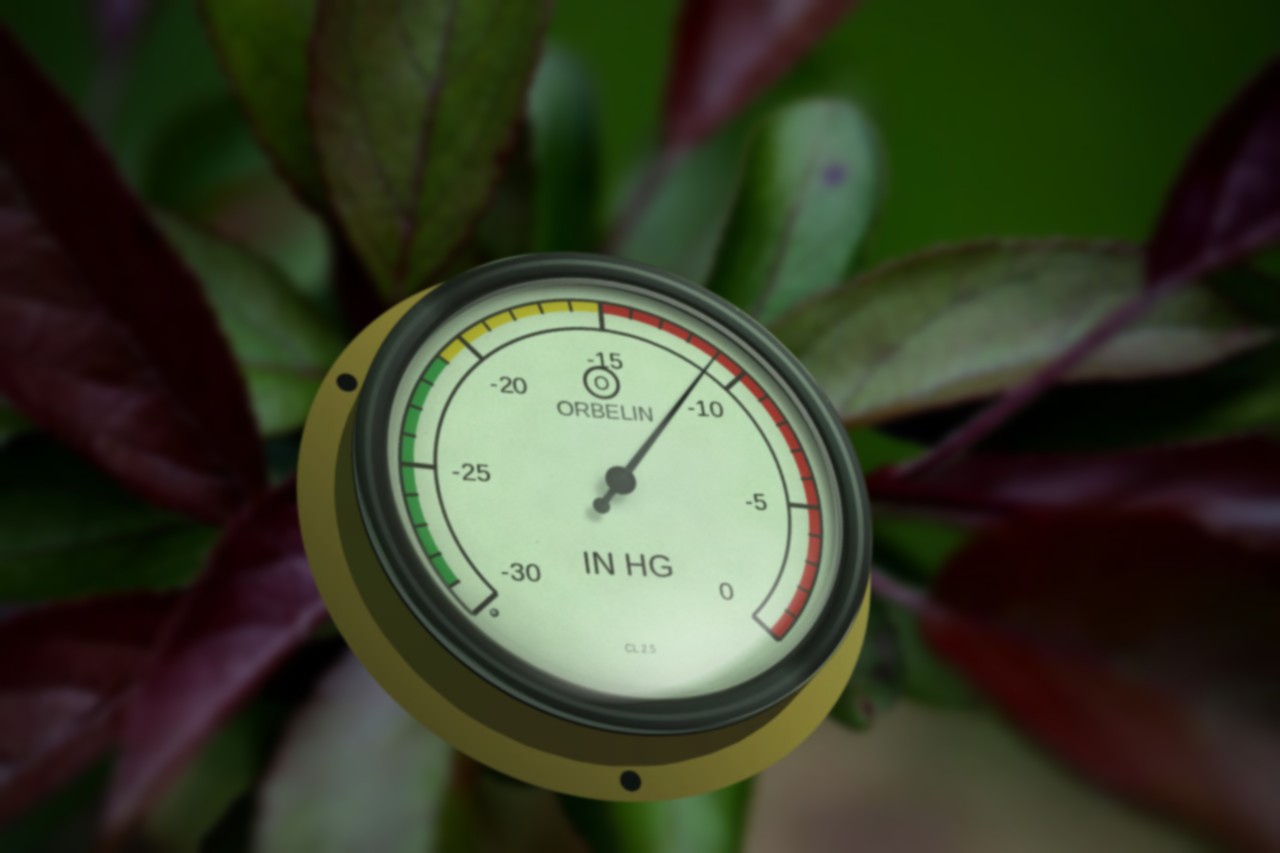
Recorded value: -11 inHg
